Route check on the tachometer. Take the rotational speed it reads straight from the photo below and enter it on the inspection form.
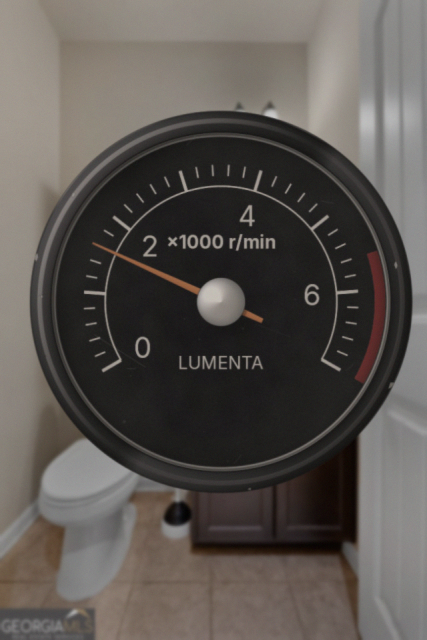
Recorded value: 1600 rpm
